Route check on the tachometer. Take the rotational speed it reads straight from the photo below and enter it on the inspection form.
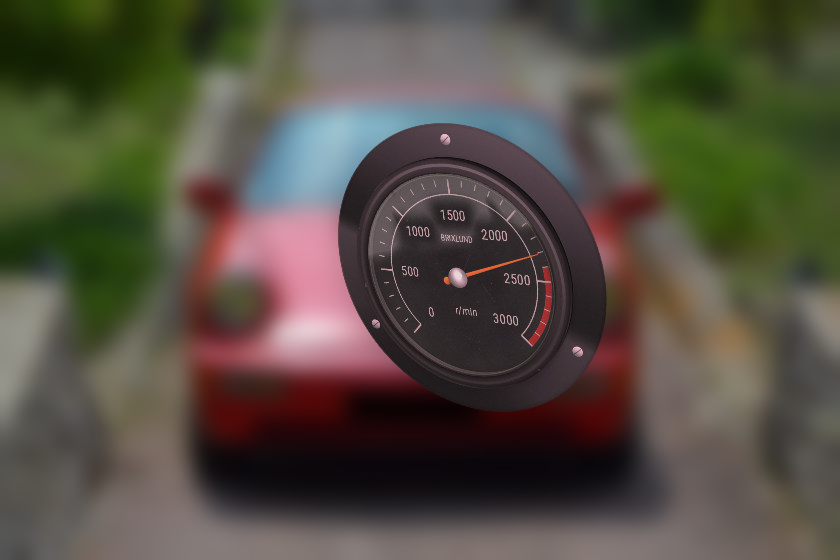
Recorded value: 2300 rpm
